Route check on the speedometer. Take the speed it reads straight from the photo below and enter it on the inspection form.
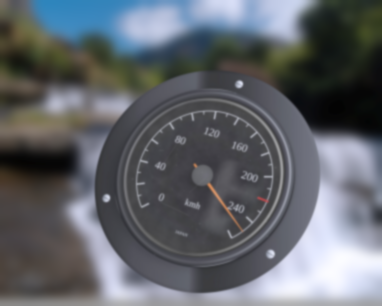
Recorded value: 250 km/h
